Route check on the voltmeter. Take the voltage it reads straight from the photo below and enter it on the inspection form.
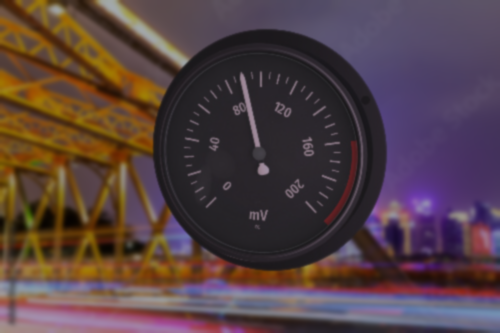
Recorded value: 90 mV
